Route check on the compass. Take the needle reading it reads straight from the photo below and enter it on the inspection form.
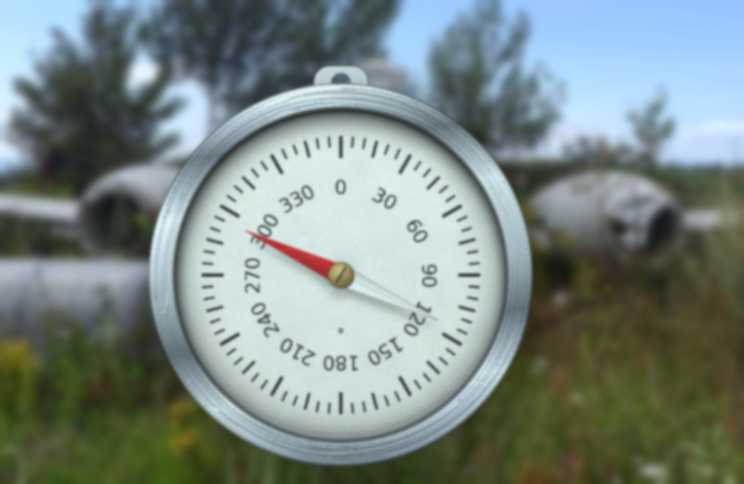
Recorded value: 295 °
